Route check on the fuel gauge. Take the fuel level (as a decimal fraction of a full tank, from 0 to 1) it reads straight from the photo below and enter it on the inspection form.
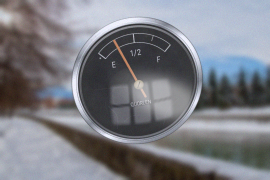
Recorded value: 0.25
